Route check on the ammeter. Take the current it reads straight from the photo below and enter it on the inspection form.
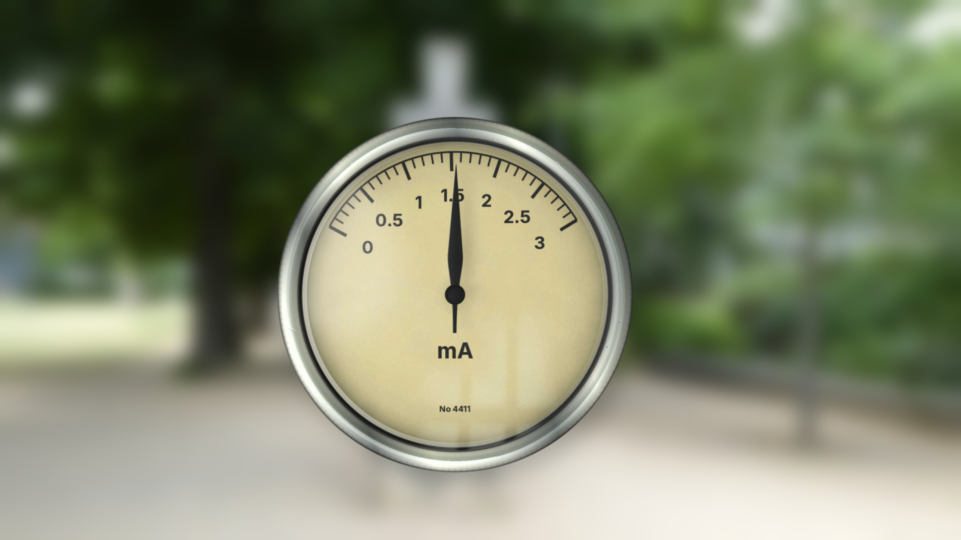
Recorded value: 1.55 mA
